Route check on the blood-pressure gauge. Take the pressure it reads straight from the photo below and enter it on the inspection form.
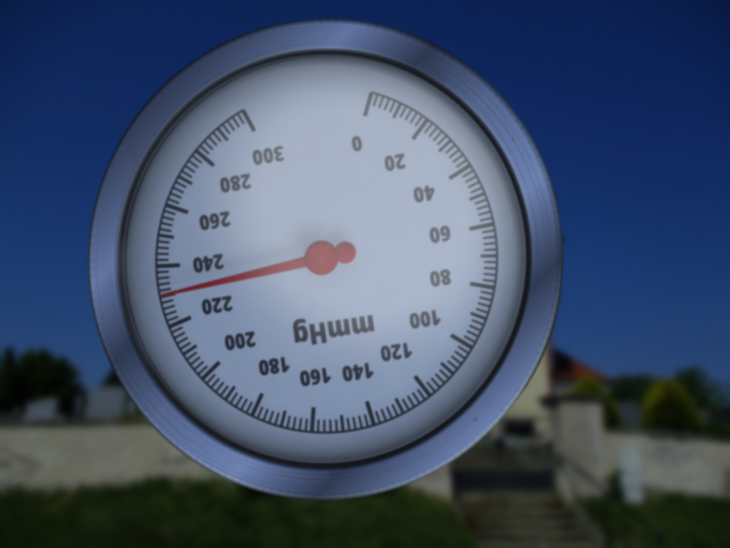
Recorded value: 230 mmHg
